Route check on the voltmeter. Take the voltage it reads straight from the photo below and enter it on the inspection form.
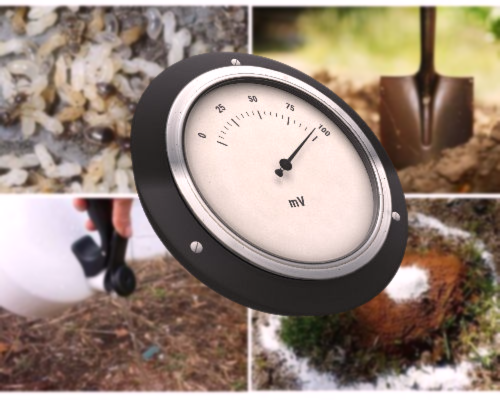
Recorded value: 95 mV
